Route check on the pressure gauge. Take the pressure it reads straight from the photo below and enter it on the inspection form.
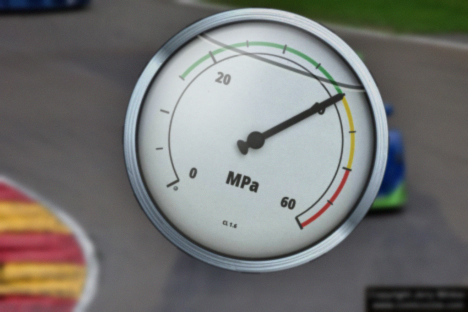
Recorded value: 40 MPa
